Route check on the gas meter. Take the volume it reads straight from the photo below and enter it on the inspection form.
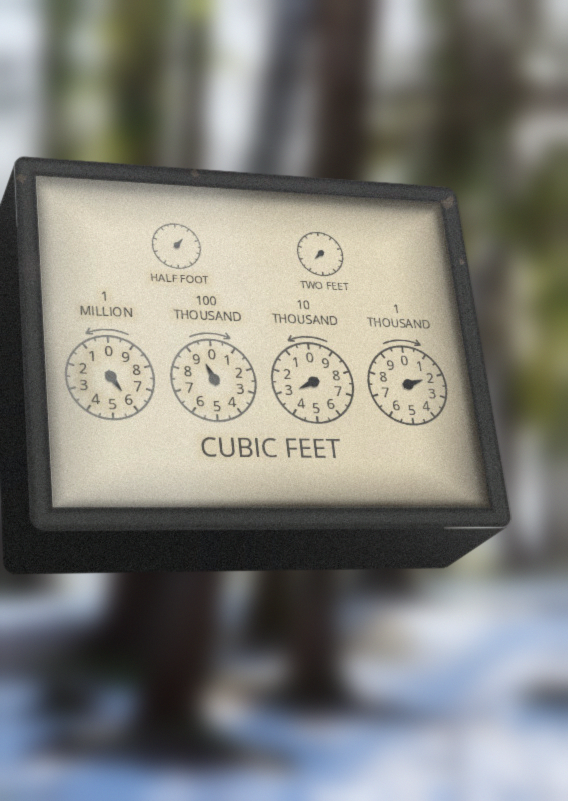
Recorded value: 593200 ft³
